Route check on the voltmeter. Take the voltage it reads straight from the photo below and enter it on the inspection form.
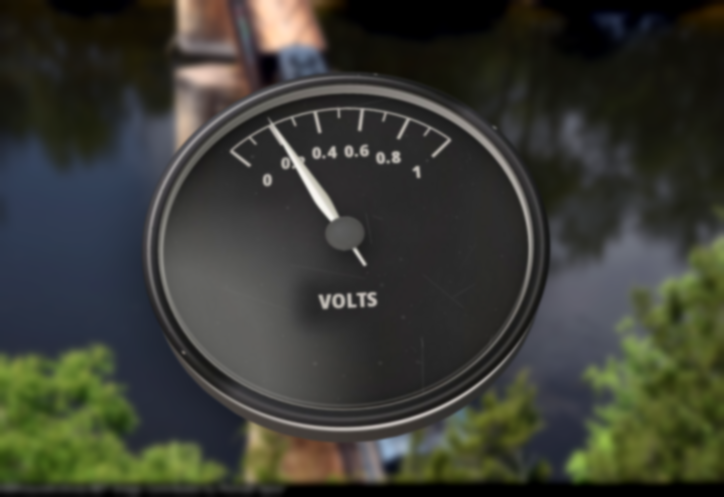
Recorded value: 0.2 V
